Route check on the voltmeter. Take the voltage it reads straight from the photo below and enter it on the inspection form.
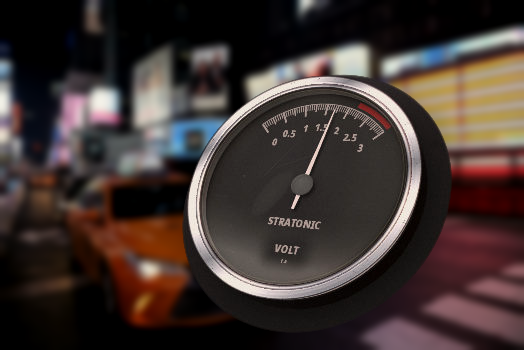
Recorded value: 1.75 V
